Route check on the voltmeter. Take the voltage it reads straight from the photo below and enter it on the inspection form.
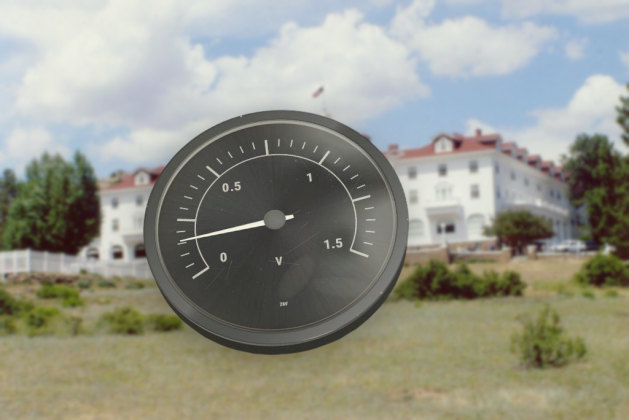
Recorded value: 0.15 V
